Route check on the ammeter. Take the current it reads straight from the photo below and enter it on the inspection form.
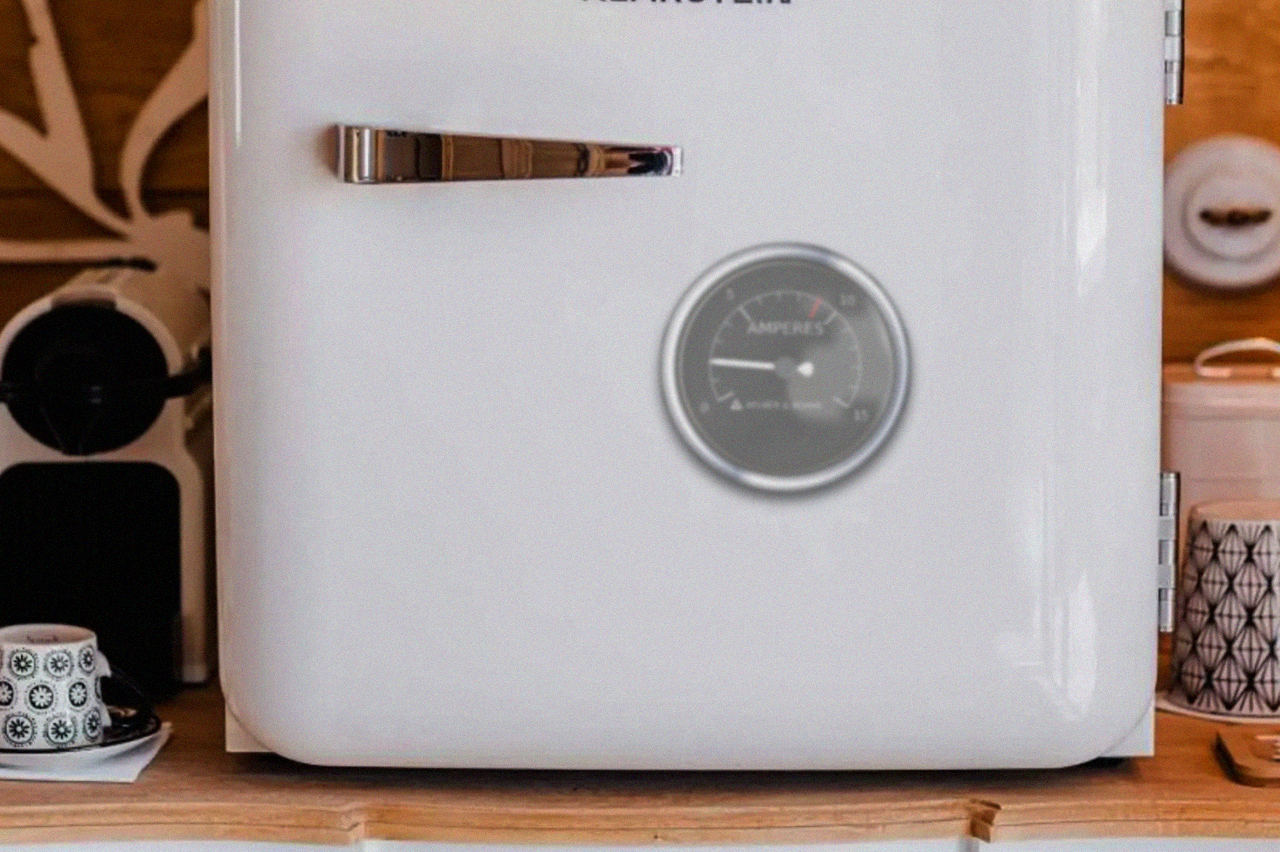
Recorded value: 2 A
